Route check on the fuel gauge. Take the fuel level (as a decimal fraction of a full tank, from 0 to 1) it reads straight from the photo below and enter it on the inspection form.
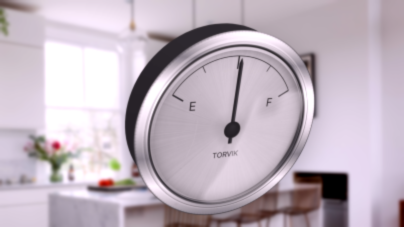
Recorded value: 0.5
